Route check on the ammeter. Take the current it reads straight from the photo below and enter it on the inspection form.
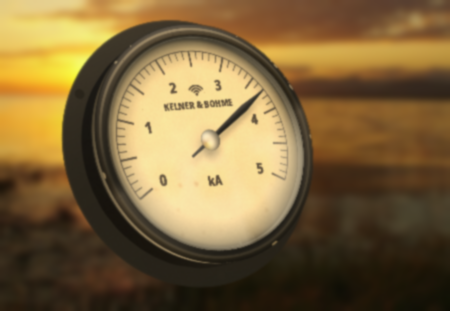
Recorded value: 3.7 kA
